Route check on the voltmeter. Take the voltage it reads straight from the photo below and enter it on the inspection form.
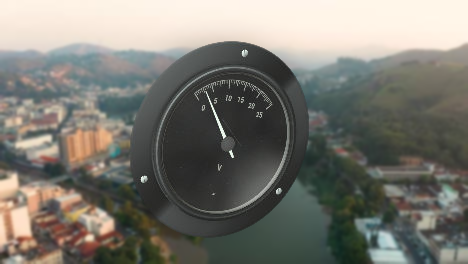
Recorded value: 2.5 V
